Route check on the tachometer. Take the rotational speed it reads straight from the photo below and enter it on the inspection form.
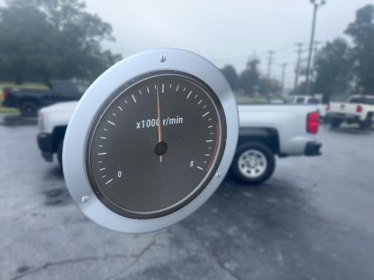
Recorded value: 3750 rpm
